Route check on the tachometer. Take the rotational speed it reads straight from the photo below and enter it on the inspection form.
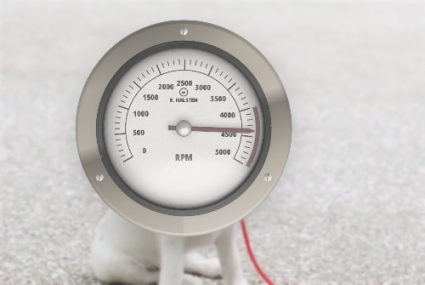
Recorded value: 4400 rpm
